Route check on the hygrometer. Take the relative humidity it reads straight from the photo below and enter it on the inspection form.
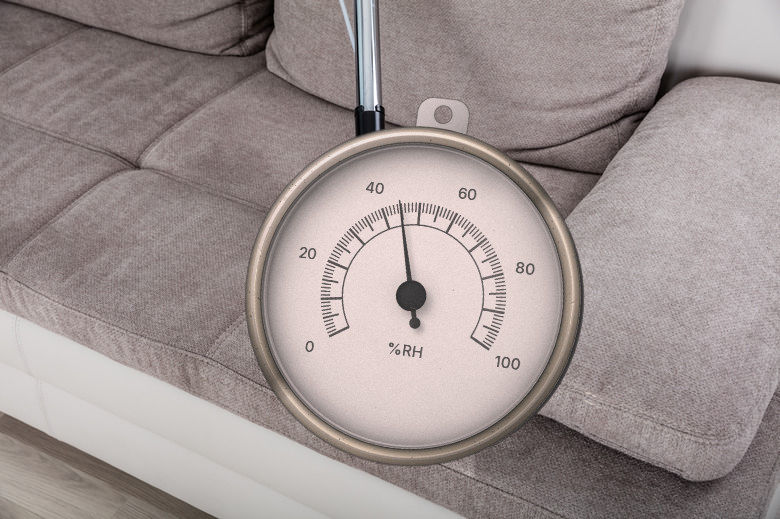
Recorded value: 45 %
